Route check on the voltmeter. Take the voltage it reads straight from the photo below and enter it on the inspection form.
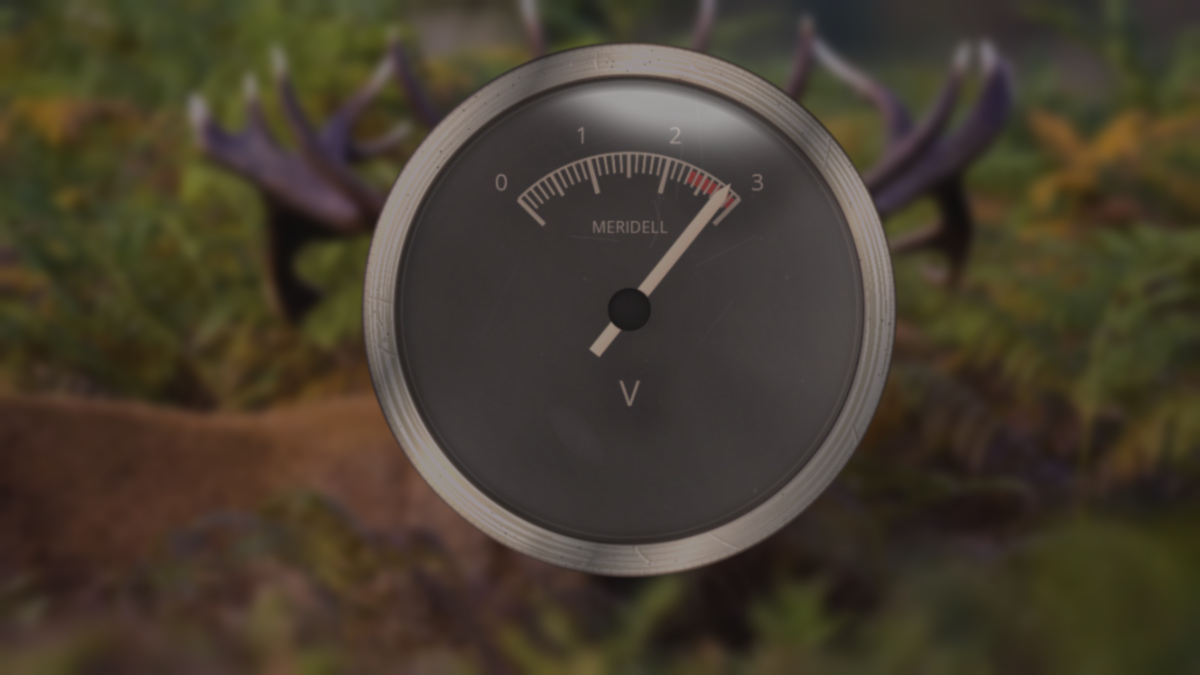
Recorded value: 2.8 V
